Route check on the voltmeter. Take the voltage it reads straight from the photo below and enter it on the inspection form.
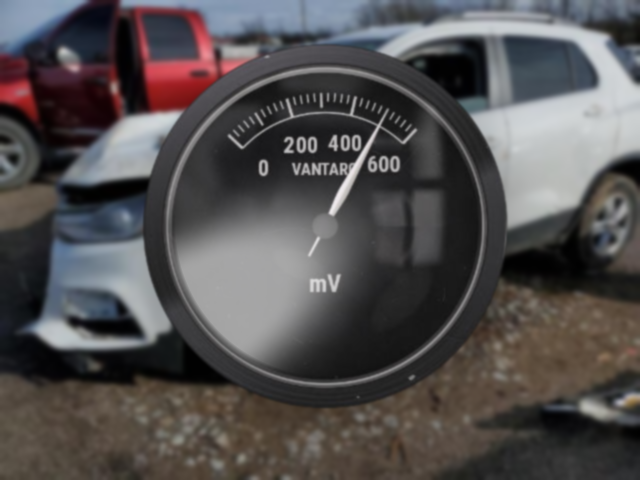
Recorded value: 500 mV
